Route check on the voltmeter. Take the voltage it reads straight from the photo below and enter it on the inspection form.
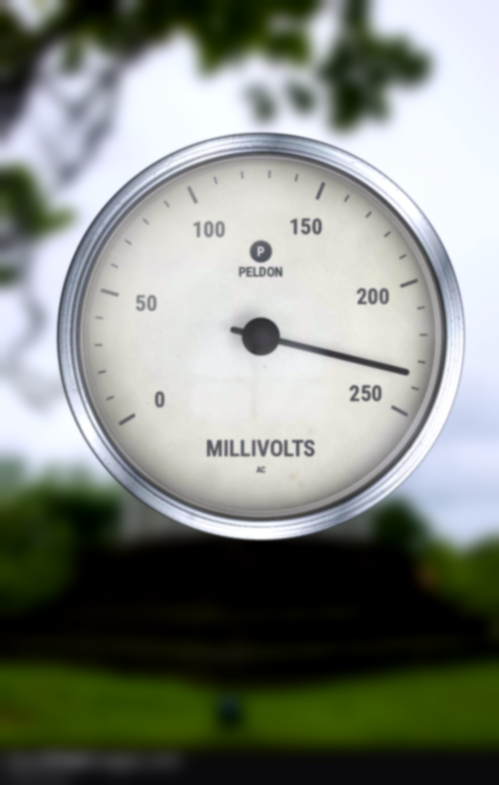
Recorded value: 235 mV
